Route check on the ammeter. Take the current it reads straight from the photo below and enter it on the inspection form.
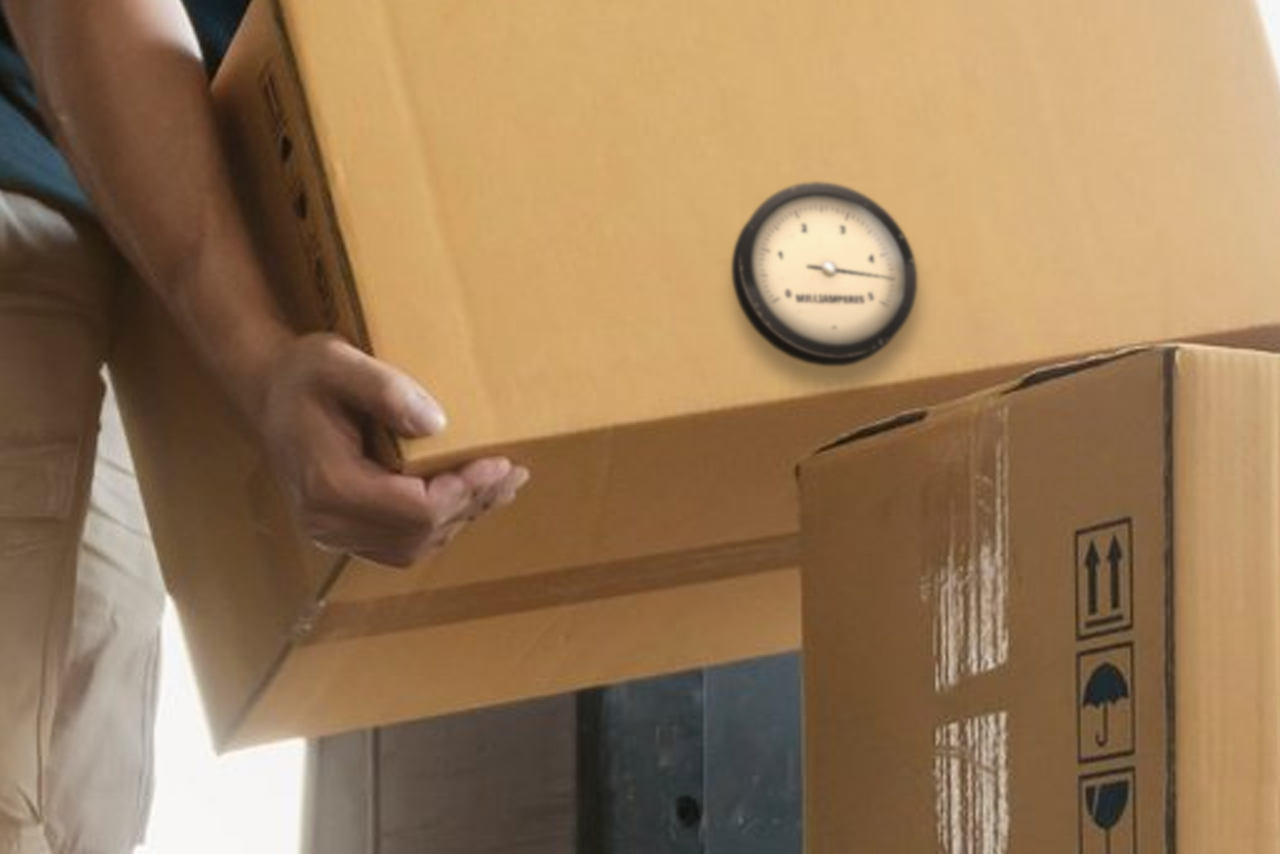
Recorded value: 4.5 mA
